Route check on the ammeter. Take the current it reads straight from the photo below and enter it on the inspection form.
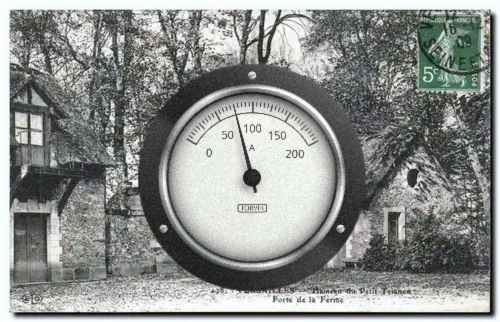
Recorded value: 75 A
